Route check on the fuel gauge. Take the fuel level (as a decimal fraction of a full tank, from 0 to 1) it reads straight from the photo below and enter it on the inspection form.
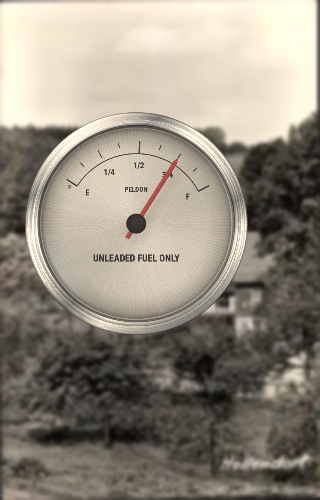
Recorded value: 0.75
